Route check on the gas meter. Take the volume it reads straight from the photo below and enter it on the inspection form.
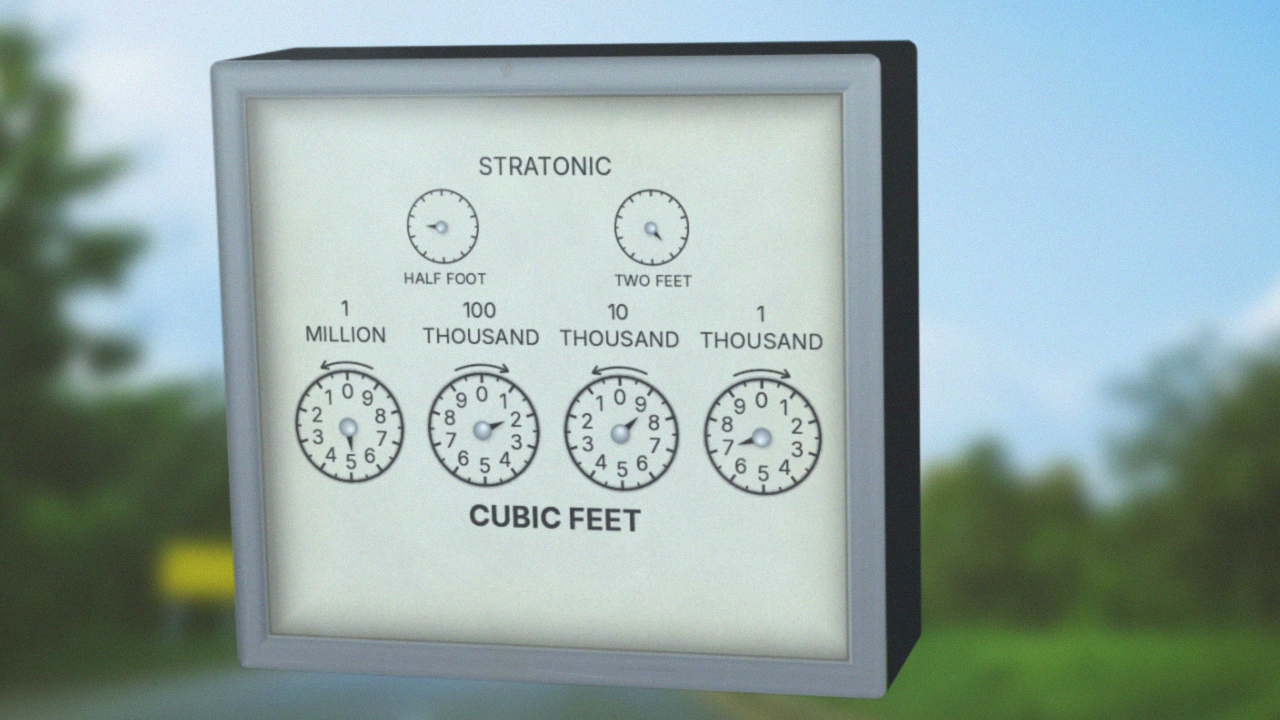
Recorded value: 518700 ft³
